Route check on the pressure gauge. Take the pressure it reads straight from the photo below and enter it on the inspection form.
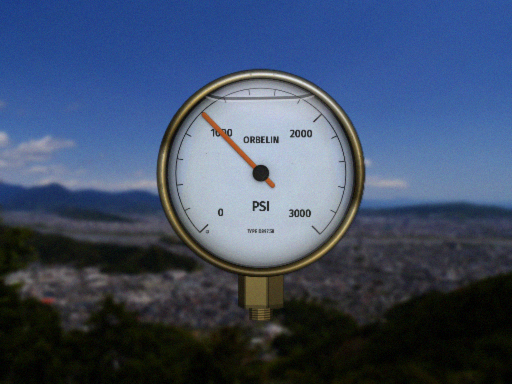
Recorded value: 1000 psi
